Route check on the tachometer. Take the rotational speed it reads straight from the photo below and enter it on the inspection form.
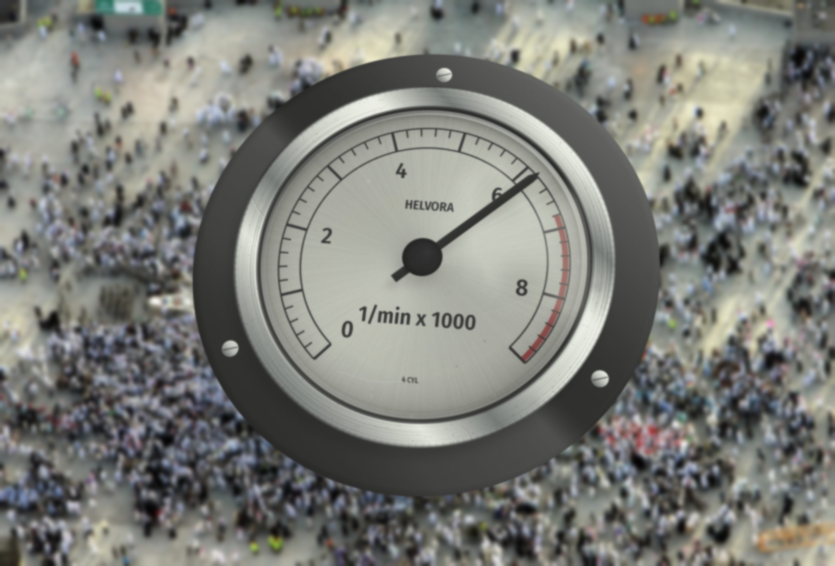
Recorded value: 6200 rpm
